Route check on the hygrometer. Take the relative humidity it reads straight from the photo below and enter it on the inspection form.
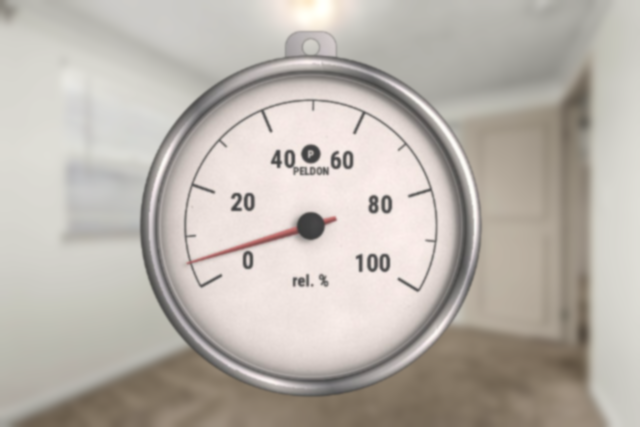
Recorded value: 5 %
